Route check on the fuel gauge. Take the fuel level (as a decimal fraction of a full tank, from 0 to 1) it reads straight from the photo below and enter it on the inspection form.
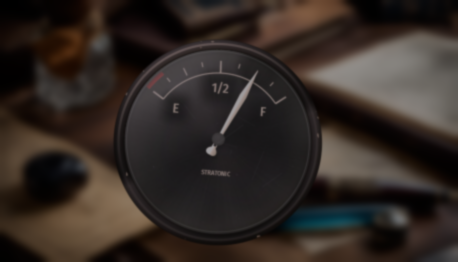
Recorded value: 0.75
